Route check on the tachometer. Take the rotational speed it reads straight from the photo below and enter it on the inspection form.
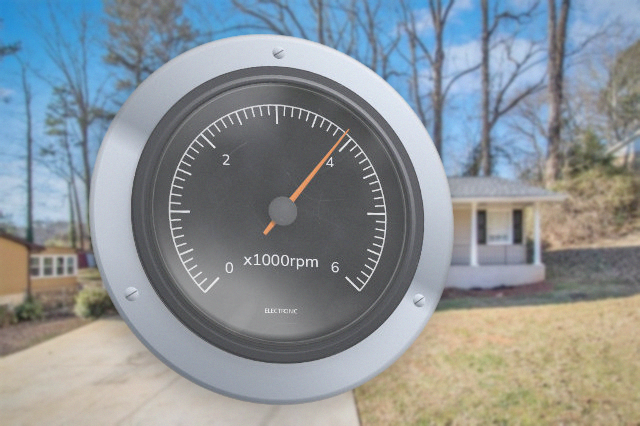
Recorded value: 3900 rpm
